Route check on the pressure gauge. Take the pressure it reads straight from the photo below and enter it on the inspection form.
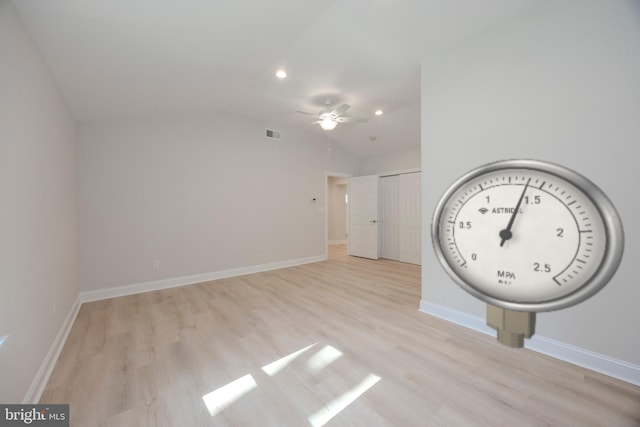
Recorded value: 1.4 MPa
